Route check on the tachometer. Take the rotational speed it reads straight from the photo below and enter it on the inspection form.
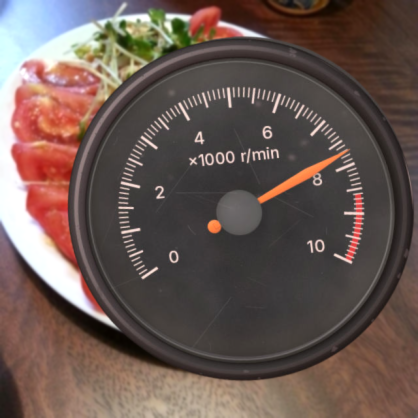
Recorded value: 7700 rpm
